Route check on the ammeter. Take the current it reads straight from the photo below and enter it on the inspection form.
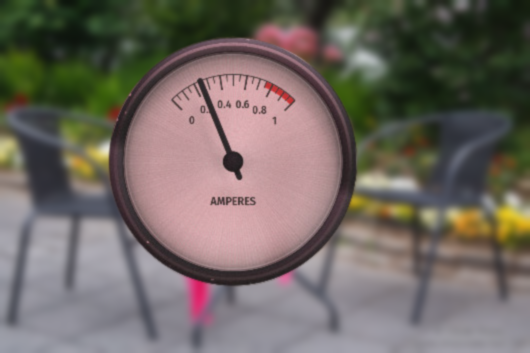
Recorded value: 0.25 A
